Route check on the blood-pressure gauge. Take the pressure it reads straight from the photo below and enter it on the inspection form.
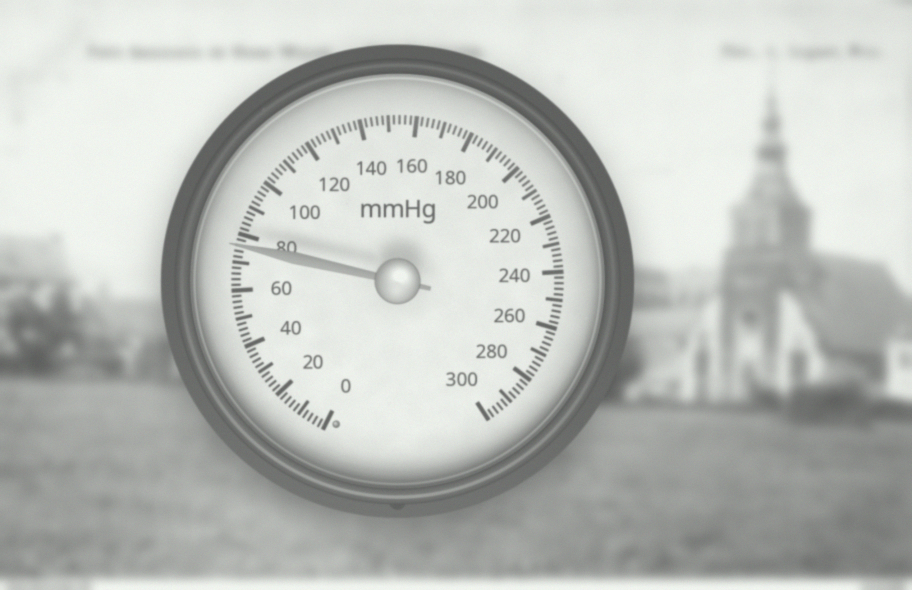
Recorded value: 76 mmHg
